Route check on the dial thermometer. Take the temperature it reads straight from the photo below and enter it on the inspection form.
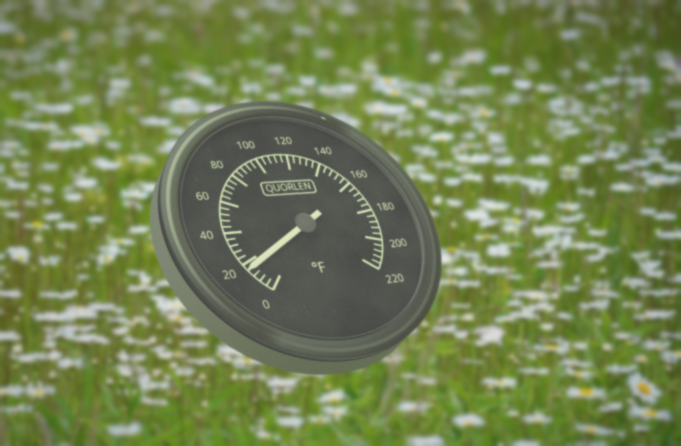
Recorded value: 16 °F
